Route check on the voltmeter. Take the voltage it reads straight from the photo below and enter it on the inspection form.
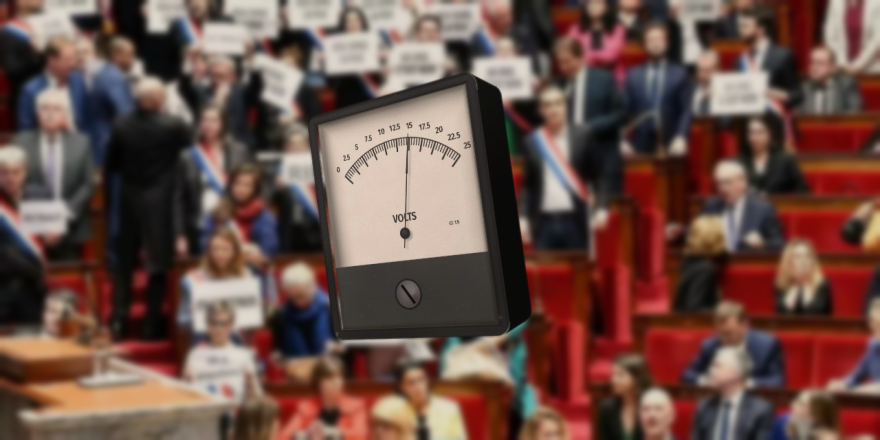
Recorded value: 15 V
